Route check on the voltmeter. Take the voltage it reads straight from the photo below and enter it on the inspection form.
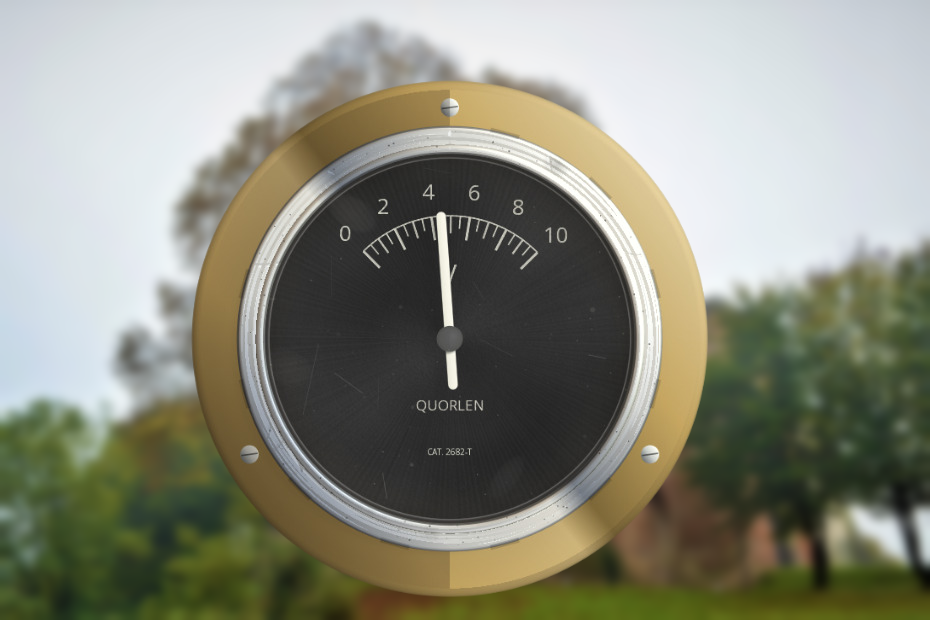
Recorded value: 4.5 V
